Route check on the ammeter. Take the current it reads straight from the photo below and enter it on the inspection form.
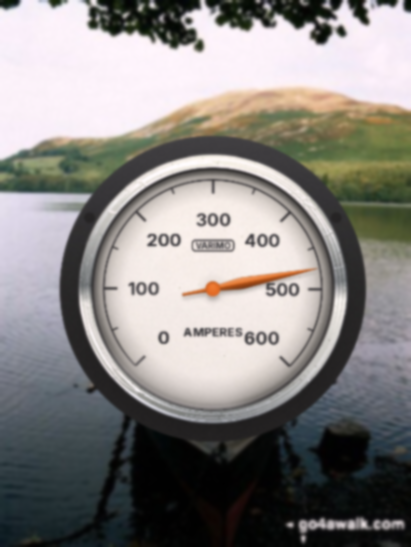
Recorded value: 475 A
